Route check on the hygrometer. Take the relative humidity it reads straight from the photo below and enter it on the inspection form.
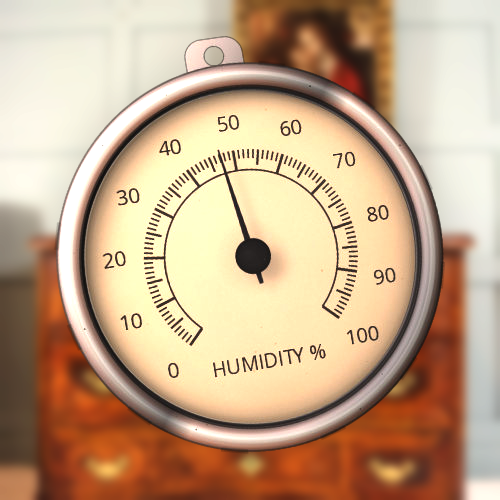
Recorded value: 47 %
